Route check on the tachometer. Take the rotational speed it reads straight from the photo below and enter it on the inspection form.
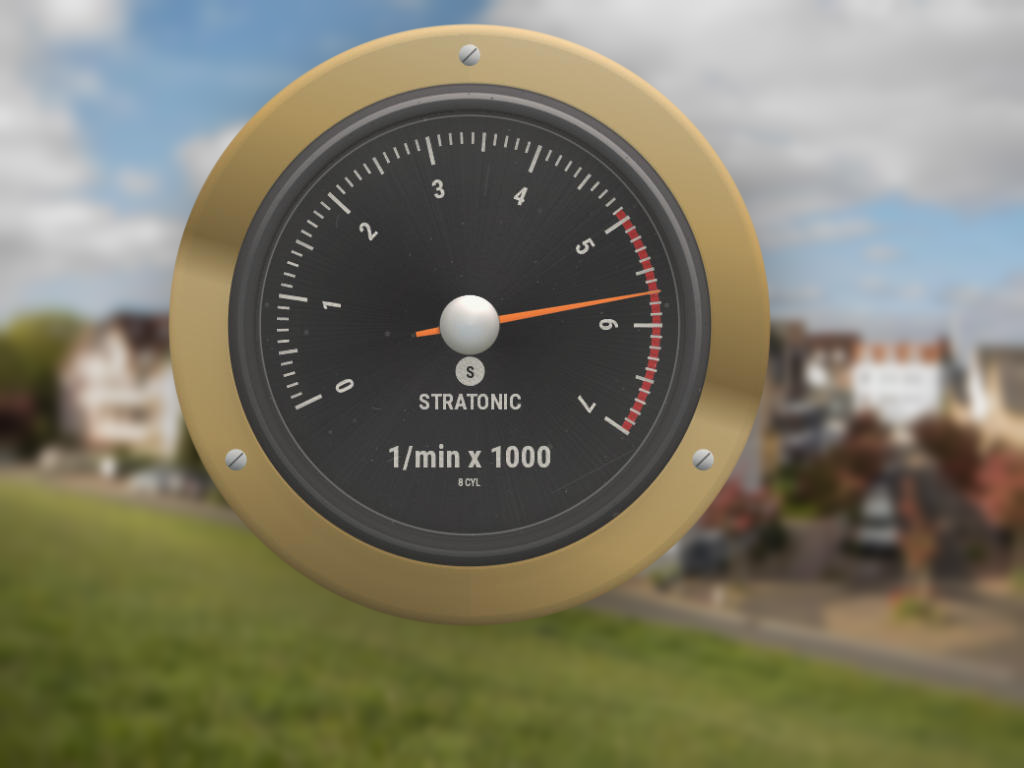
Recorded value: 5700 rpm
